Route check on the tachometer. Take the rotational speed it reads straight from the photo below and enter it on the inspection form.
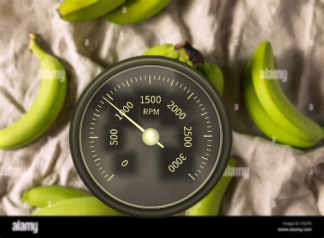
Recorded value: 950 rpm
